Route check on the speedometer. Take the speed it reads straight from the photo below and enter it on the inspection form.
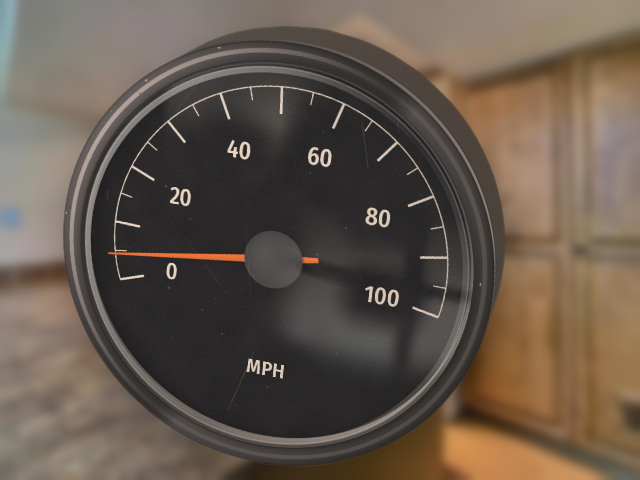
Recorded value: 5 mph
